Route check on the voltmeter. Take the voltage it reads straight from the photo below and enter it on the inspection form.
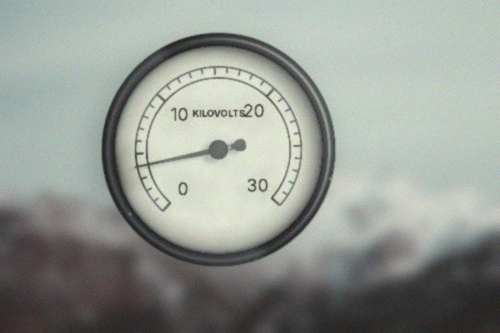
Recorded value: 4 kV
